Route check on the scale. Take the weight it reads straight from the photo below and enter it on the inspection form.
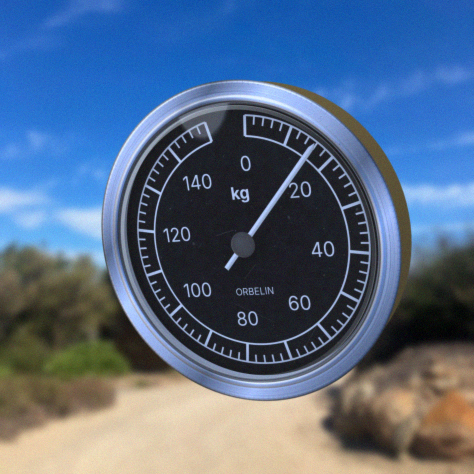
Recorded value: 16 kg
